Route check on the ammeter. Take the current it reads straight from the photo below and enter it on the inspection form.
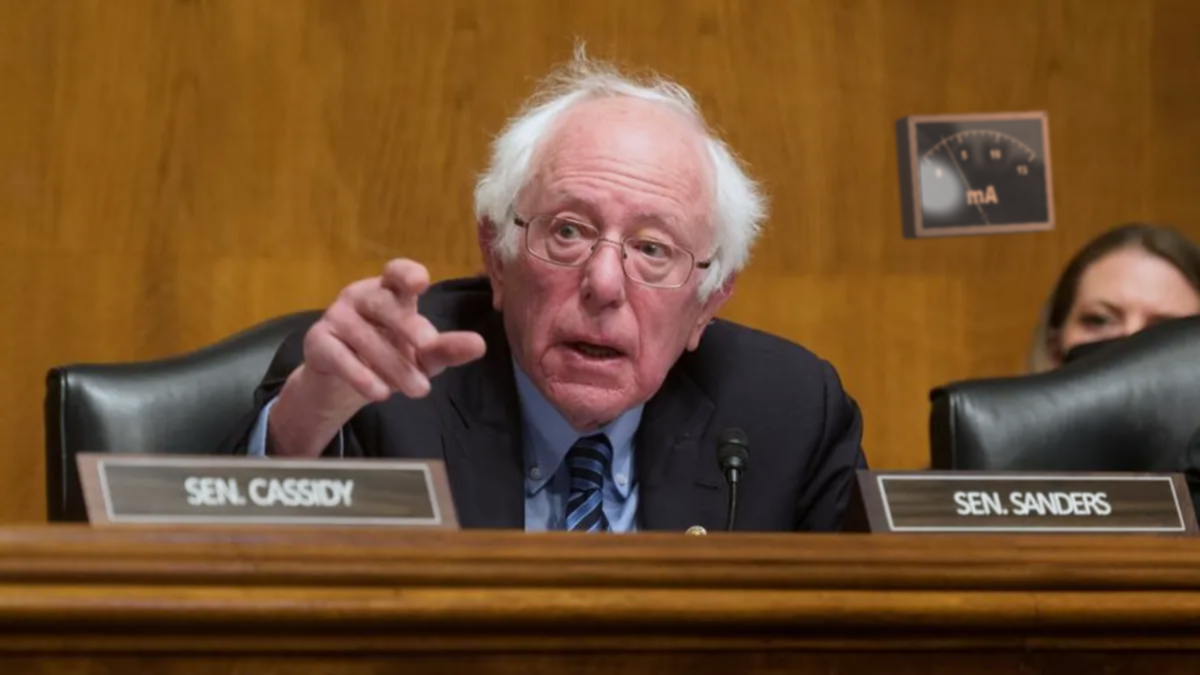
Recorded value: 3 mA
